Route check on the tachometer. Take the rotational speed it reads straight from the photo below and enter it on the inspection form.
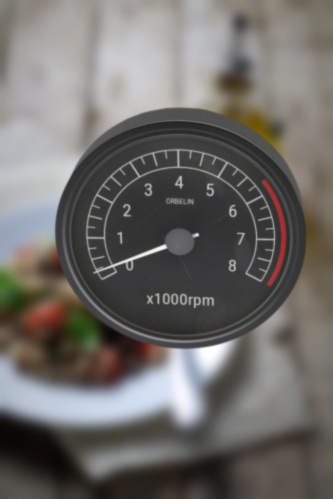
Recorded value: 250 rpm
